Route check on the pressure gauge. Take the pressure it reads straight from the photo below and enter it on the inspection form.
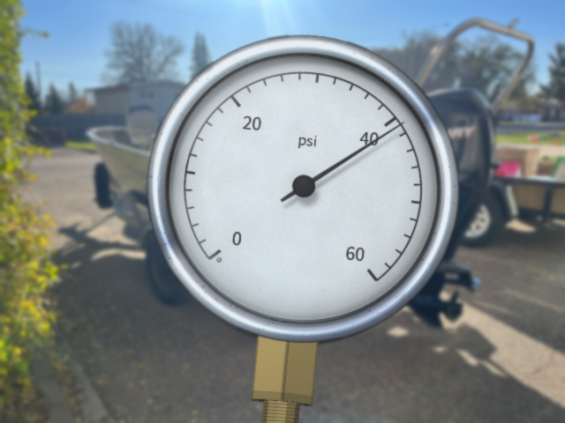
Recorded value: 41 psi
